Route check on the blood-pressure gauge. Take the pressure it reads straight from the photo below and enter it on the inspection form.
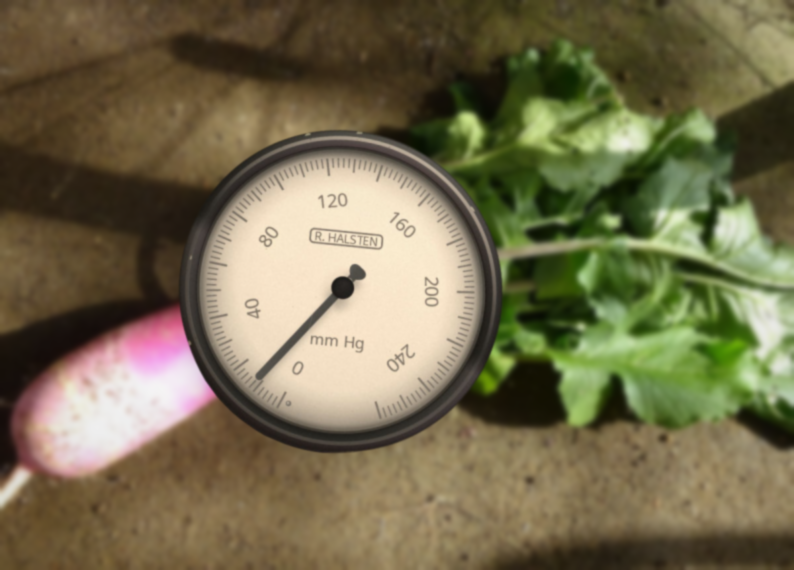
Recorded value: 12 mmHg
